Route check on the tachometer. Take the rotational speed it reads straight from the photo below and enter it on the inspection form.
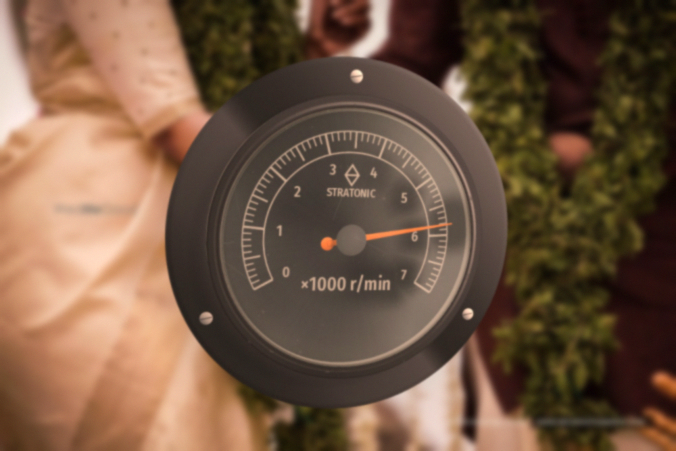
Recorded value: 5800 rpm
